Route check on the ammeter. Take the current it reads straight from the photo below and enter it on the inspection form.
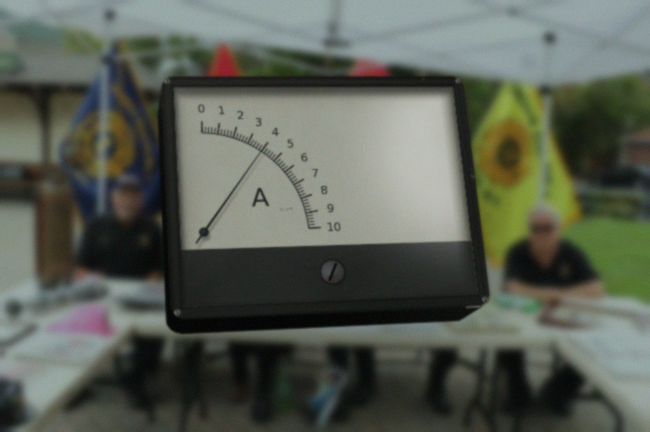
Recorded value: 4 A
